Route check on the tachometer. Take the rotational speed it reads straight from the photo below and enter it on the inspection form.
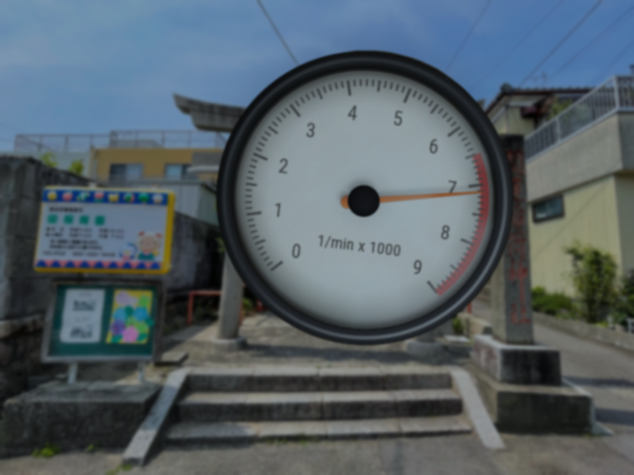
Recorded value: 7100 rpm
